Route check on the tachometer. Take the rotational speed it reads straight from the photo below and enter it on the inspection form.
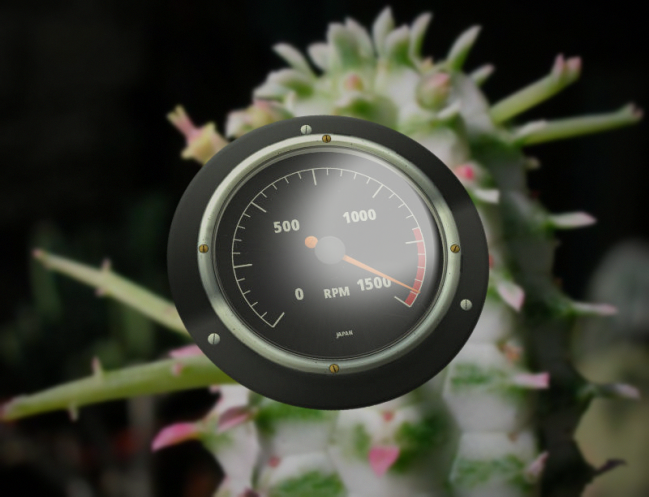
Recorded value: 1450 rpm
